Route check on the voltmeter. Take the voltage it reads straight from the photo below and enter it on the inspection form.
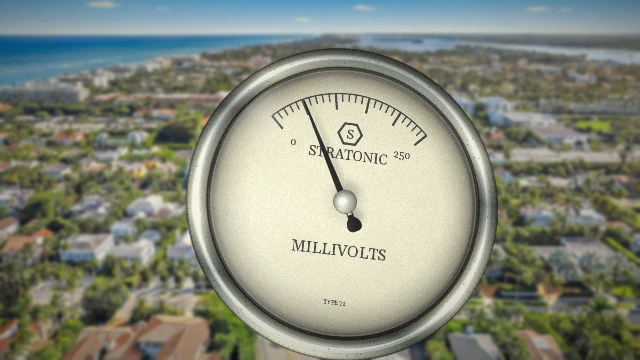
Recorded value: 50 mV
